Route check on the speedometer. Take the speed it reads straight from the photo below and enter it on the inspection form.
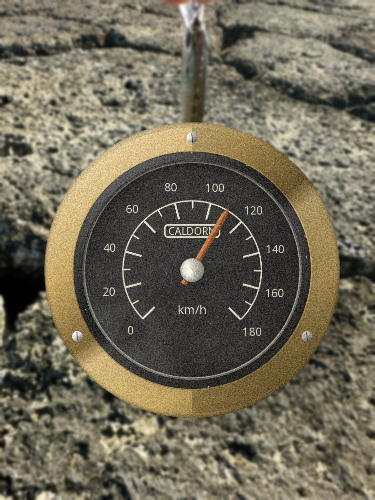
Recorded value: 110 km/h
